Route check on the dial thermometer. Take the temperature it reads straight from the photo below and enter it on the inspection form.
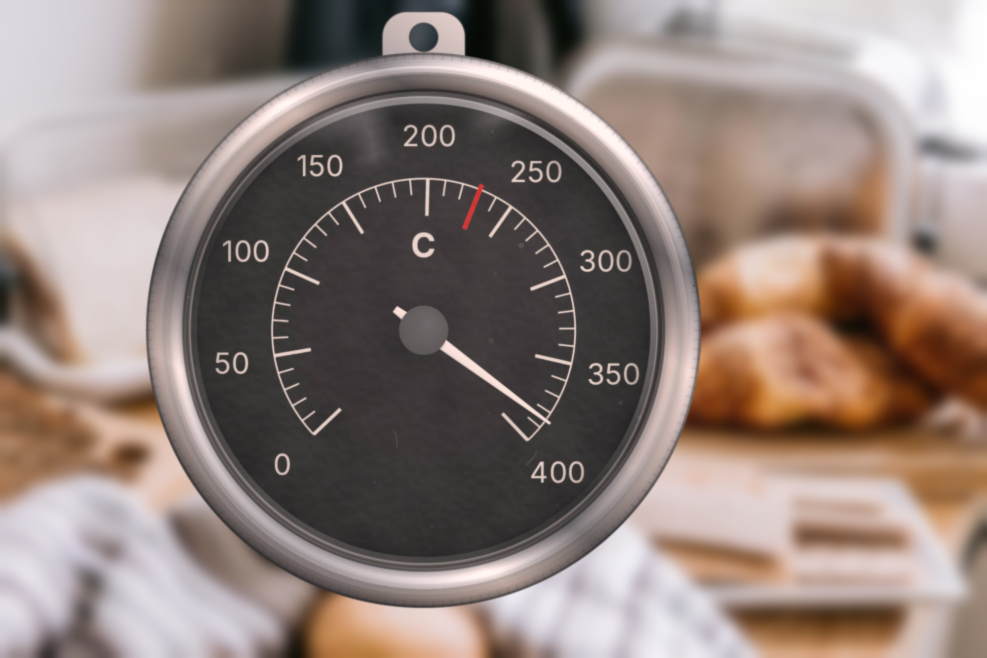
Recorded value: 385 °C
